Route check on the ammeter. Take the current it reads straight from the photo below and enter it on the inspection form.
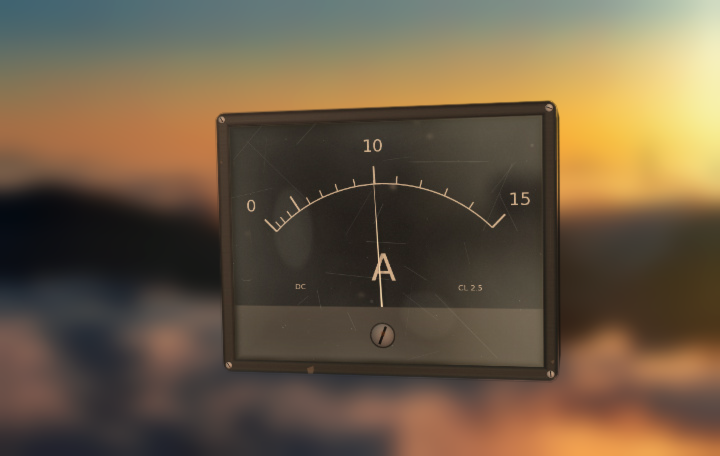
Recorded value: 10 A
